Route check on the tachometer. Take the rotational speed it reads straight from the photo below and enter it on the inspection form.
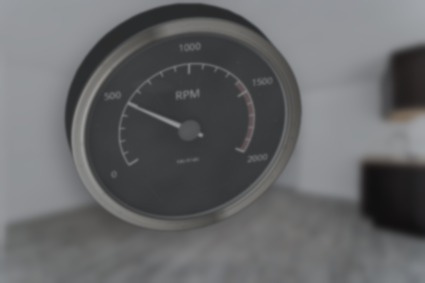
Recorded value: 500 rpm
